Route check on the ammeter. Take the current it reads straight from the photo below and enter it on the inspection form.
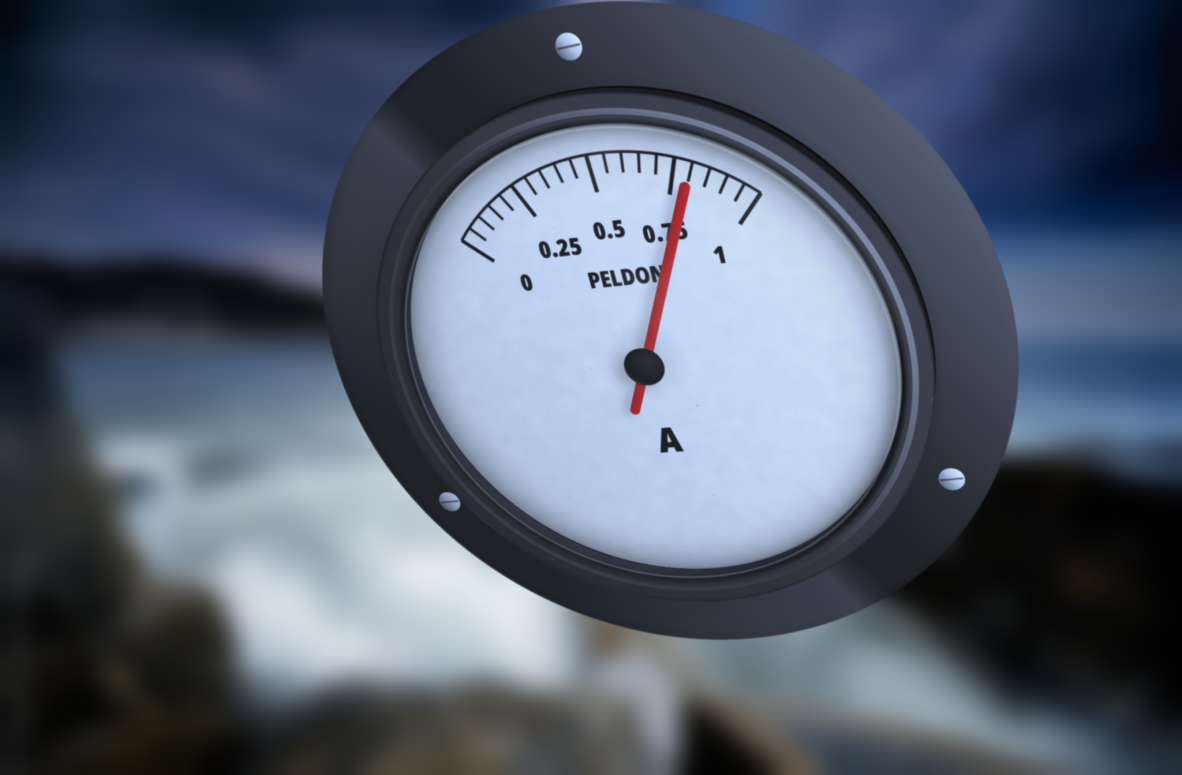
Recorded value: 0.8 A
